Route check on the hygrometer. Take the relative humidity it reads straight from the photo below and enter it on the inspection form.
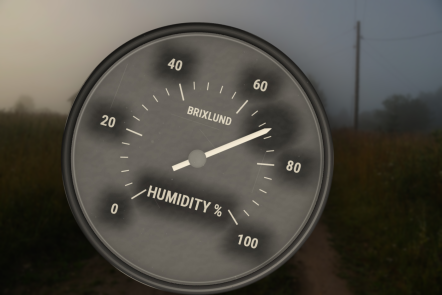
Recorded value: 70 %
